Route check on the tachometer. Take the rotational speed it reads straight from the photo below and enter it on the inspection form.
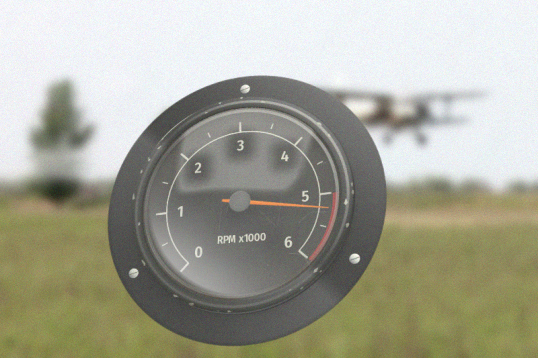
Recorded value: 5250 rpm
